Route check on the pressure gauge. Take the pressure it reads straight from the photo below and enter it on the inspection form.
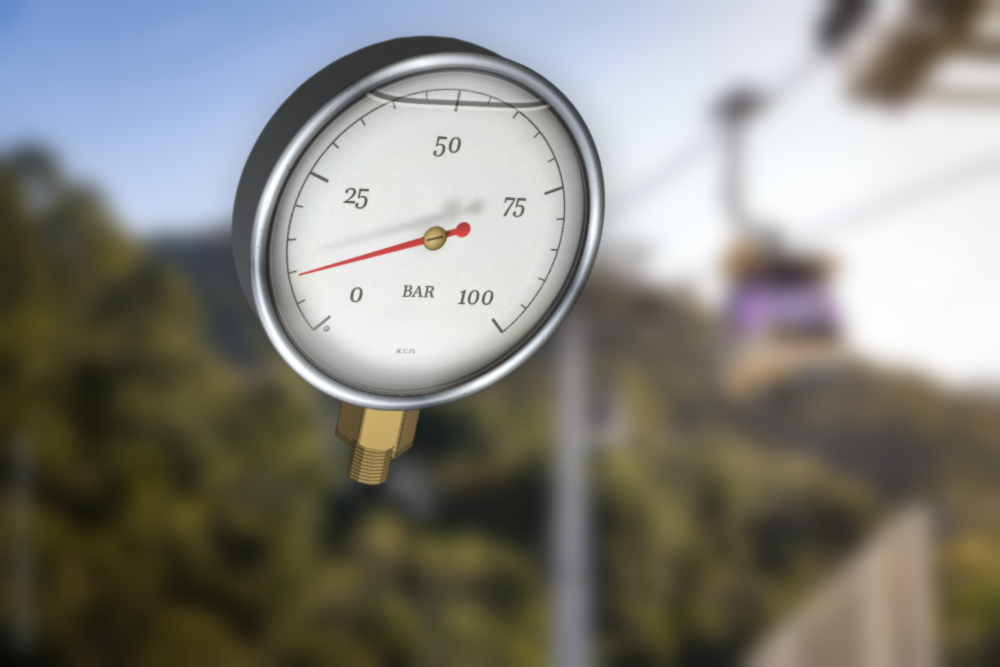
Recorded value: 10 bar
